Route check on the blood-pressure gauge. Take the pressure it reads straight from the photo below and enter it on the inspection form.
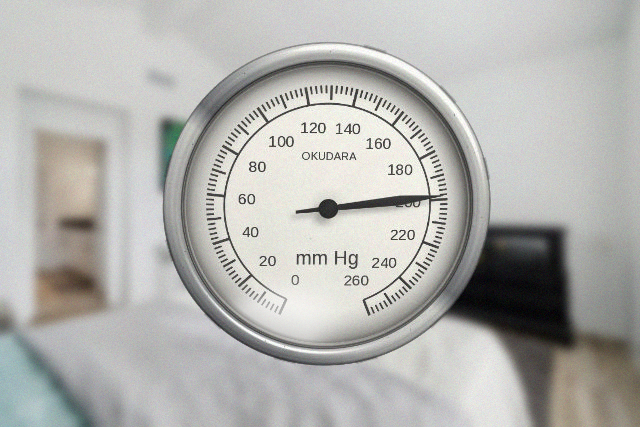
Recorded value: 198 mmHg
